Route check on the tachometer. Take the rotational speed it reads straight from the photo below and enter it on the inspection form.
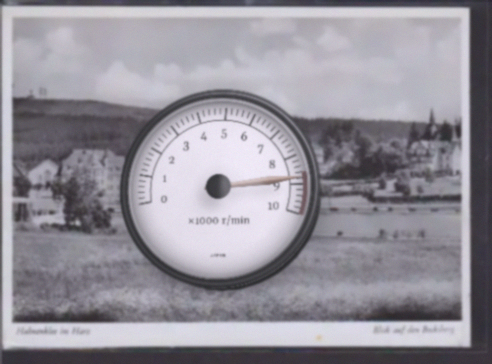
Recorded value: 8800 rpm
